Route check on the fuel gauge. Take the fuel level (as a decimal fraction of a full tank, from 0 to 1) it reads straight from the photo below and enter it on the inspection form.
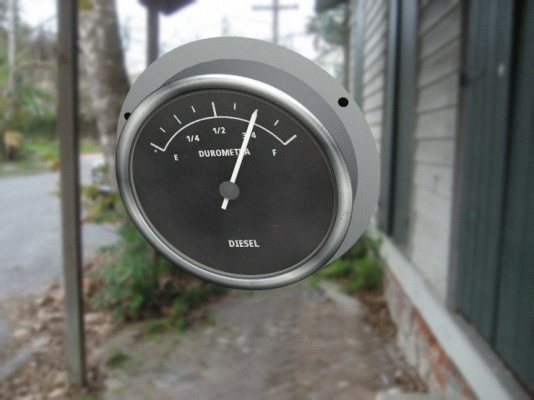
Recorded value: 0.75
